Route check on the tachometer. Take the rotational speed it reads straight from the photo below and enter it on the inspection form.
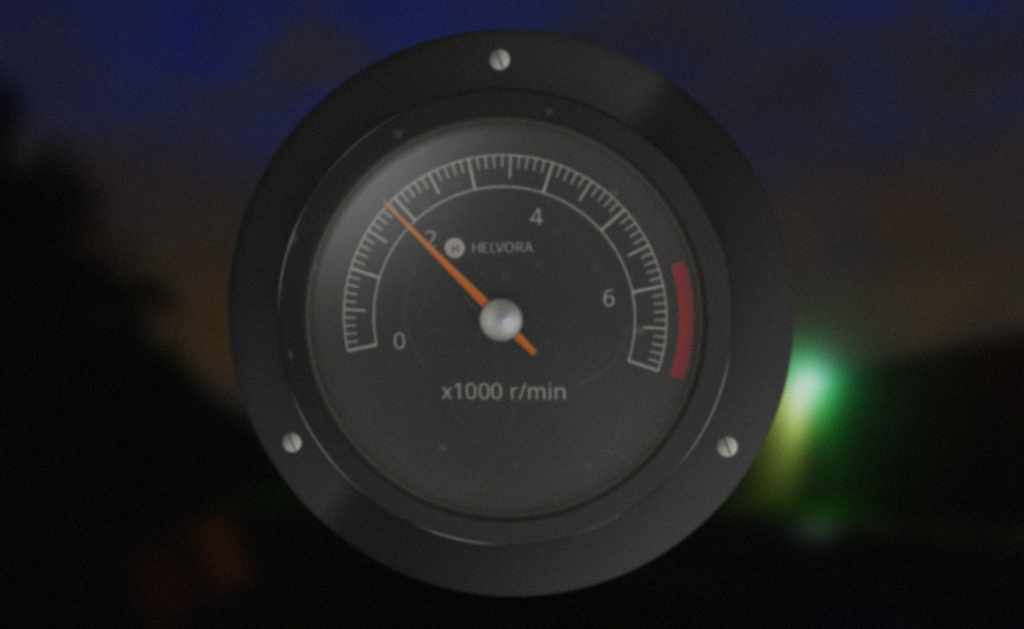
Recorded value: 1900 rpm
